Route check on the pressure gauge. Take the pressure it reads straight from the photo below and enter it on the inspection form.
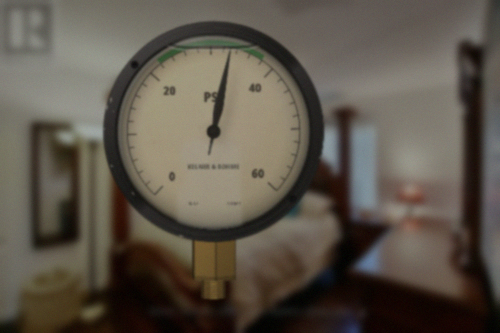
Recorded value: 33 psi
